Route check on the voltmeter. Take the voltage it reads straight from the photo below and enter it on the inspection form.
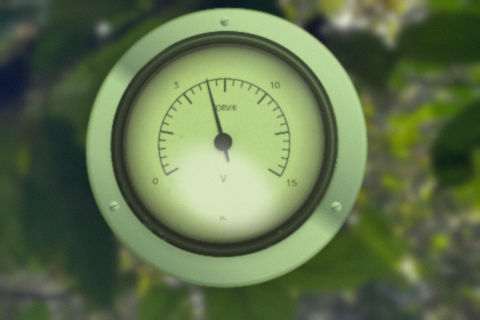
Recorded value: 6.5 V
